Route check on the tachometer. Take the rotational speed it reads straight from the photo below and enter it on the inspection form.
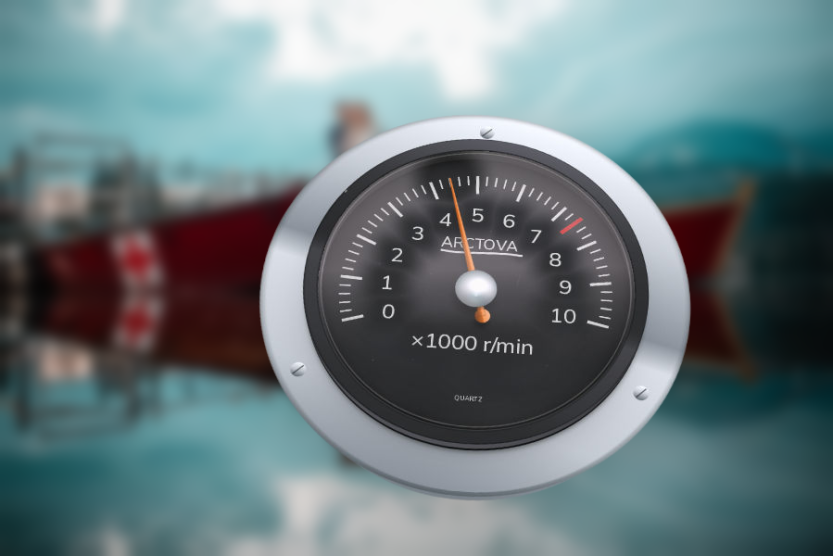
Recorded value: 4400 rpm
